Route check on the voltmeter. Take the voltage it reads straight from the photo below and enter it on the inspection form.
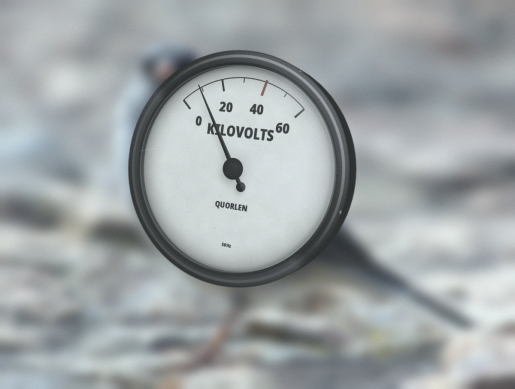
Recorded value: 10 kV
